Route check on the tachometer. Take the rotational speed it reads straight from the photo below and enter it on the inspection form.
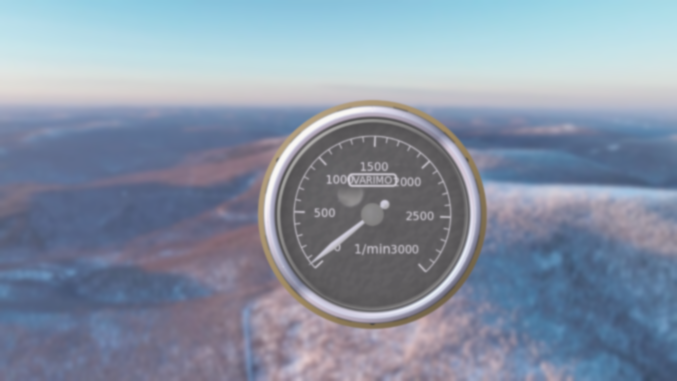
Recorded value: 50 rpm
